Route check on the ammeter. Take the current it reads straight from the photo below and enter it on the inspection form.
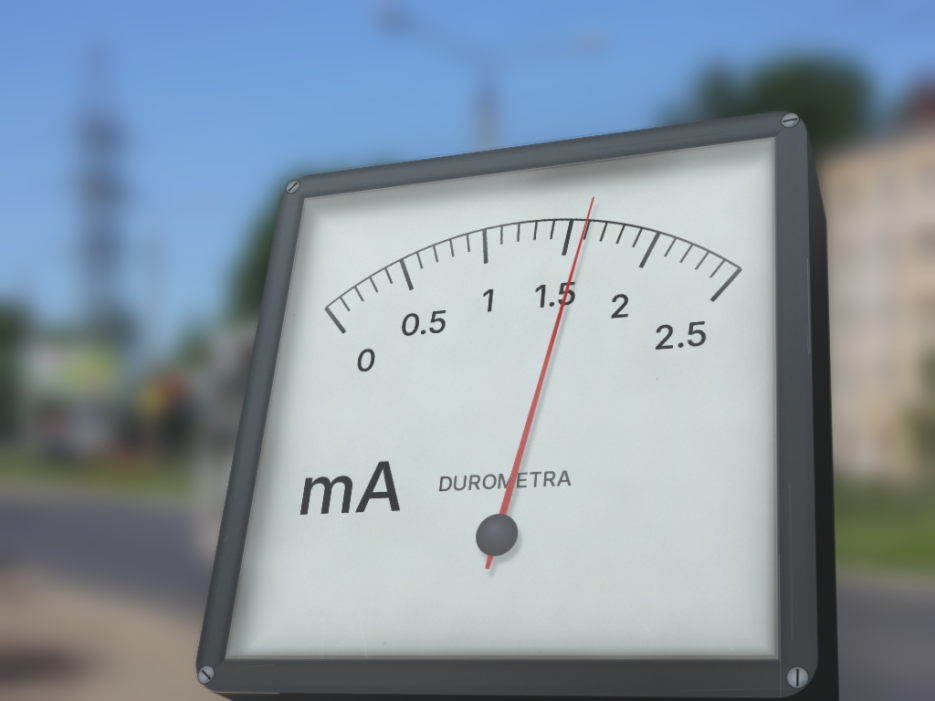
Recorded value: 1.6 mA
